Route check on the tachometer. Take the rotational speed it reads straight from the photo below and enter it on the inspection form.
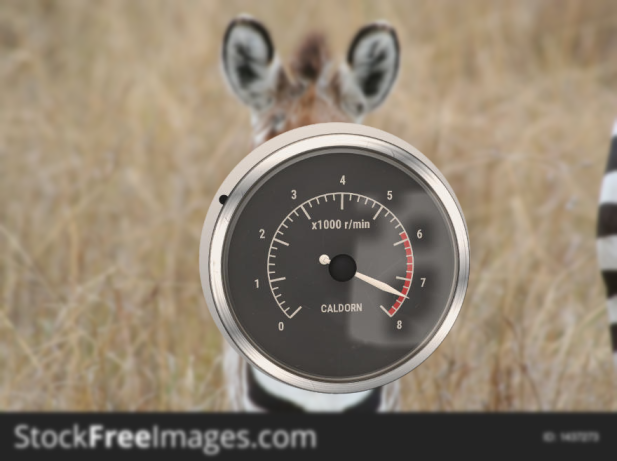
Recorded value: 7400 rpm
